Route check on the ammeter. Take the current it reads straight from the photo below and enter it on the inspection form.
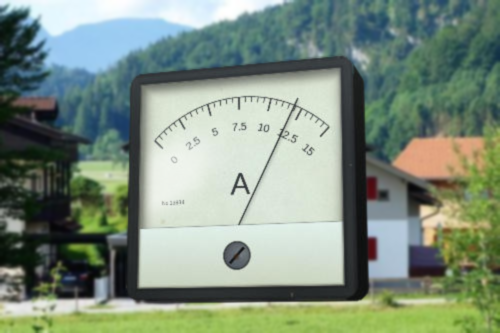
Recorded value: 12 A
